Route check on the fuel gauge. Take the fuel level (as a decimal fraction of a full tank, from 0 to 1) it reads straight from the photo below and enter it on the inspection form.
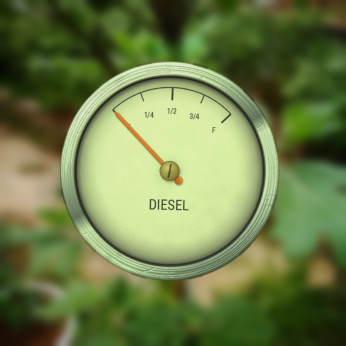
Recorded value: 0
